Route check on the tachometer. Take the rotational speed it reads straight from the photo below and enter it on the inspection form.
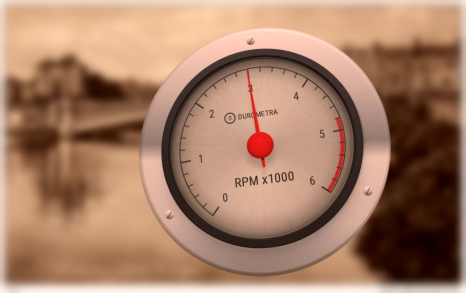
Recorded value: 3000 rpm
